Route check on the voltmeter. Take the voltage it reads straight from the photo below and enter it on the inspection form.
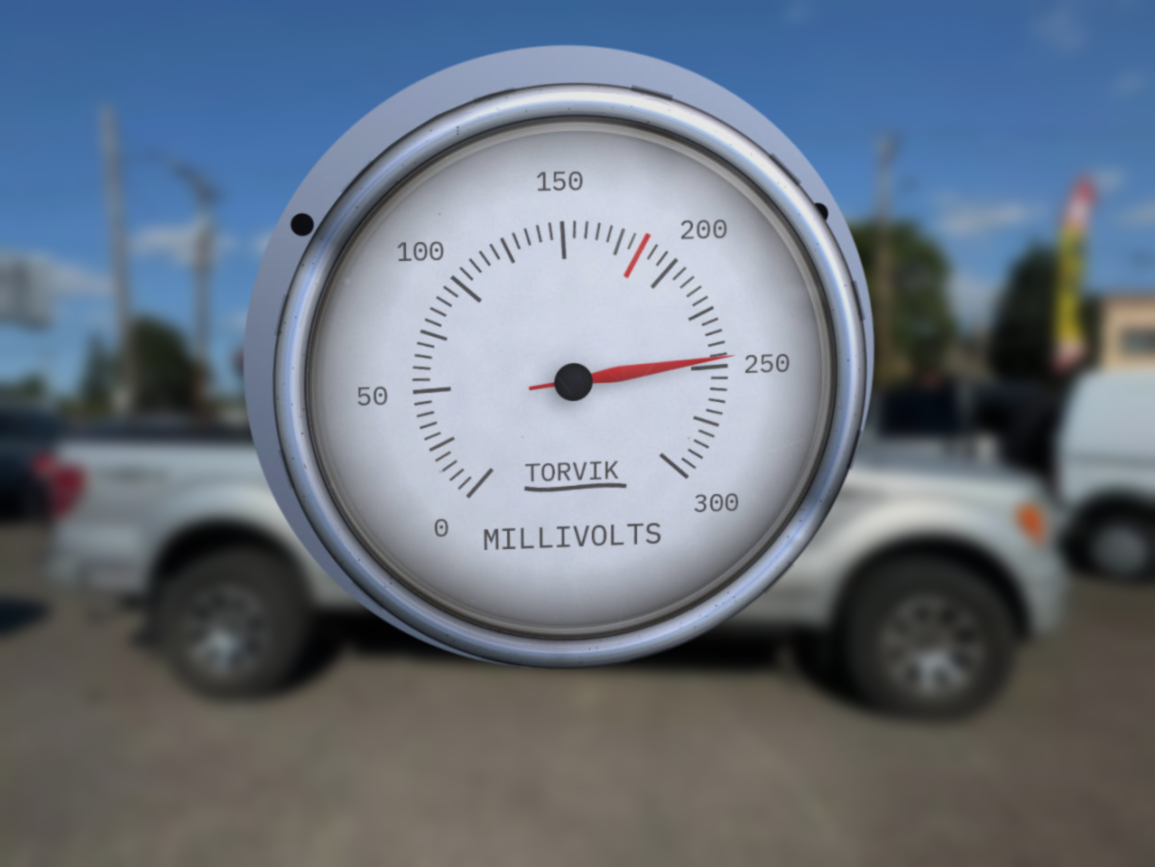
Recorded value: 245 mV
